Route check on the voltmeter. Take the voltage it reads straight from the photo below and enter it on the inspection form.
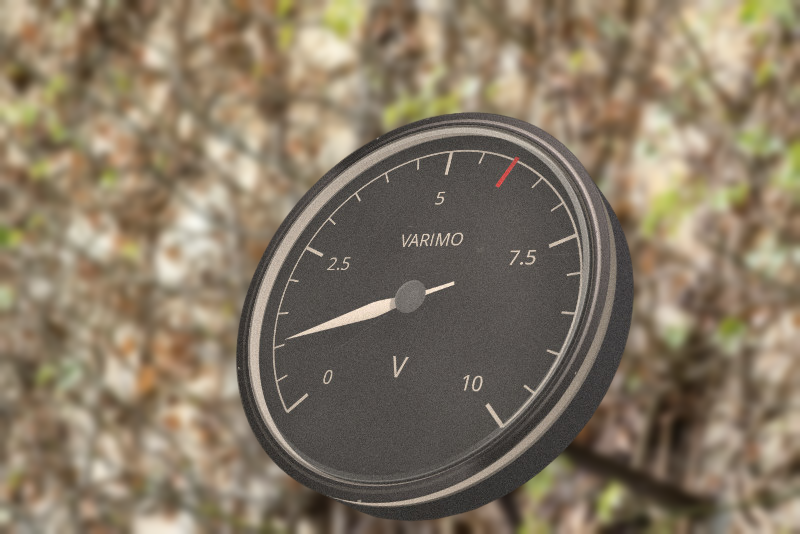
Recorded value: 1 V
